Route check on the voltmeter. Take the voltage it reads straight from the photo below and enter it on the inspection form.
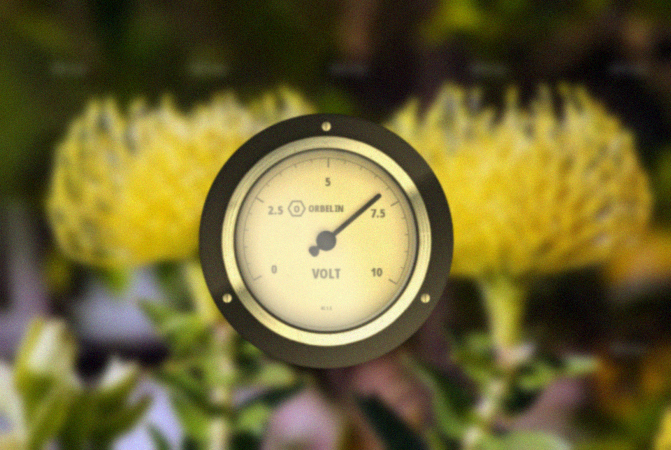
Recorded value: 7 V
